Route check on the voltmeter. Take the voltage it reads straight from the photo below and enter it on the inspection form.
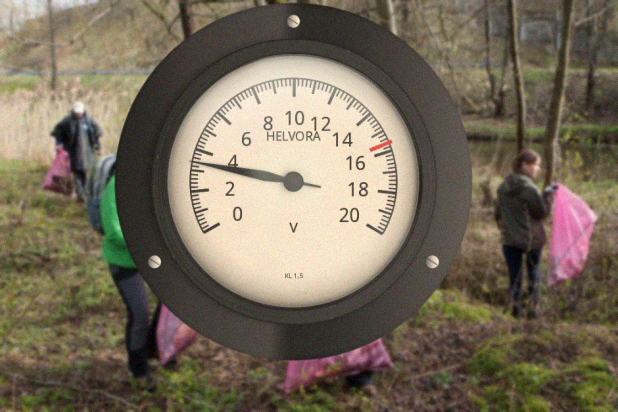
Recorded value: 3.4 V
